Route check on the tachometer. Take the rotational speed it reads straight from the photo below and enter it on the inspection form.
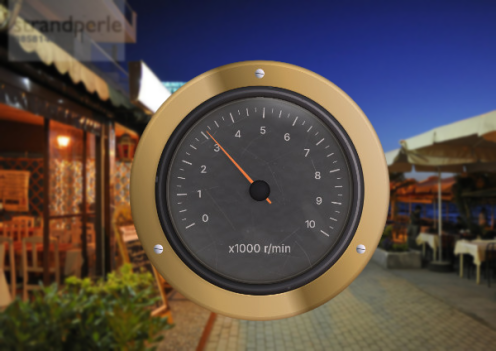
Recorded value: 3125 rpm
